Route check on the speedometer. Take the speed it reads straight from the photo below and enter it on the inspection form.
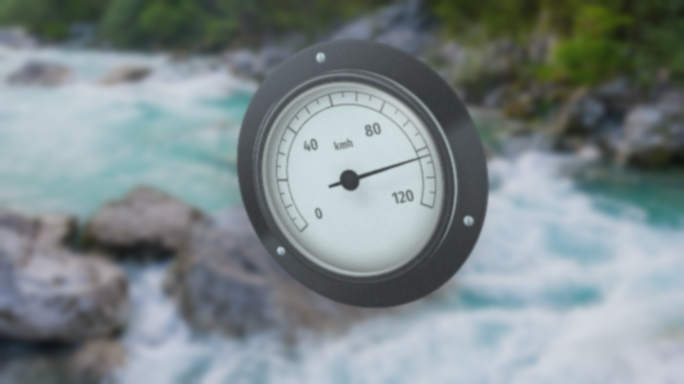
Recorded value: 102.5 km/h
